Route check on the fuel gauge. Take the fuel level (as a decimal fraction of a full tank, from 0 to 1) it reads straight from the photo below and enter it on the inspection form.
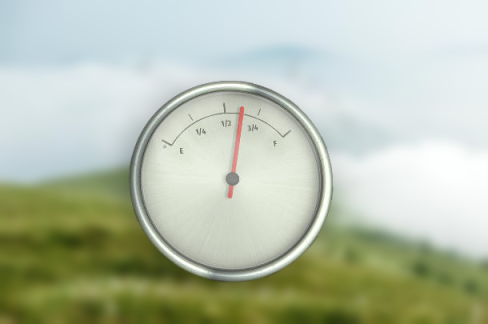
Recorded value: 0.625
